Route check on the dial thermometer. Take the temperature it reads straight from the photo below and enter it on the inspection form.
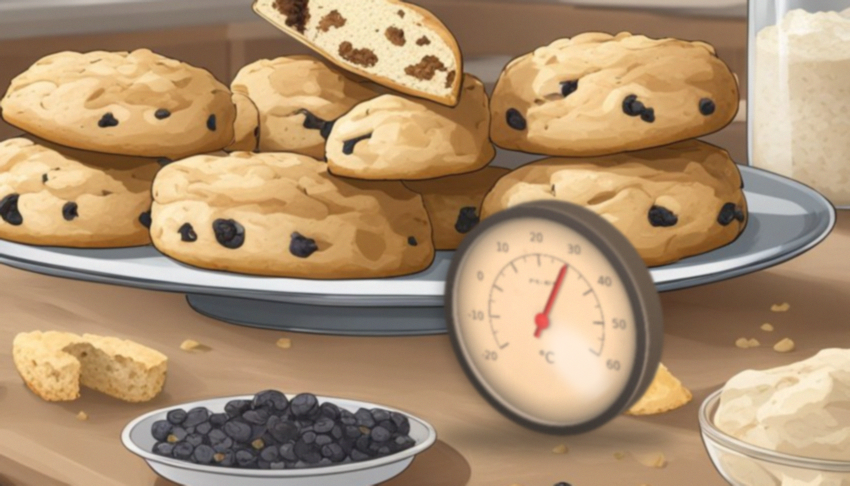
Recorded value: 30 °C
